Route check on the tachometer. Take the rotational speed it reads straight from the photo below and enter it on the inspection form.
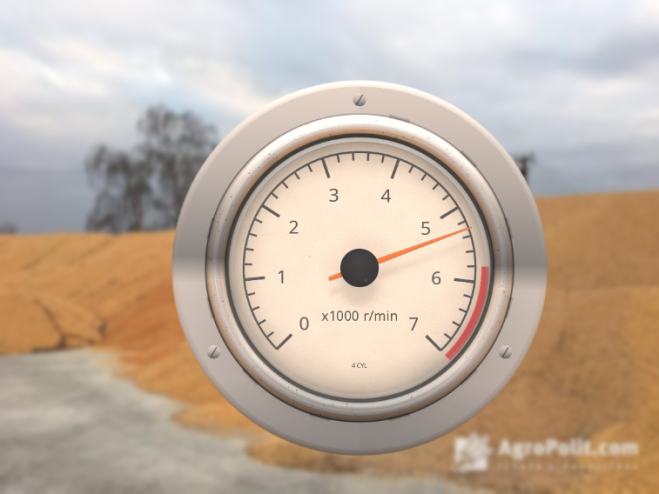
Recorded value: 5300 rpm
